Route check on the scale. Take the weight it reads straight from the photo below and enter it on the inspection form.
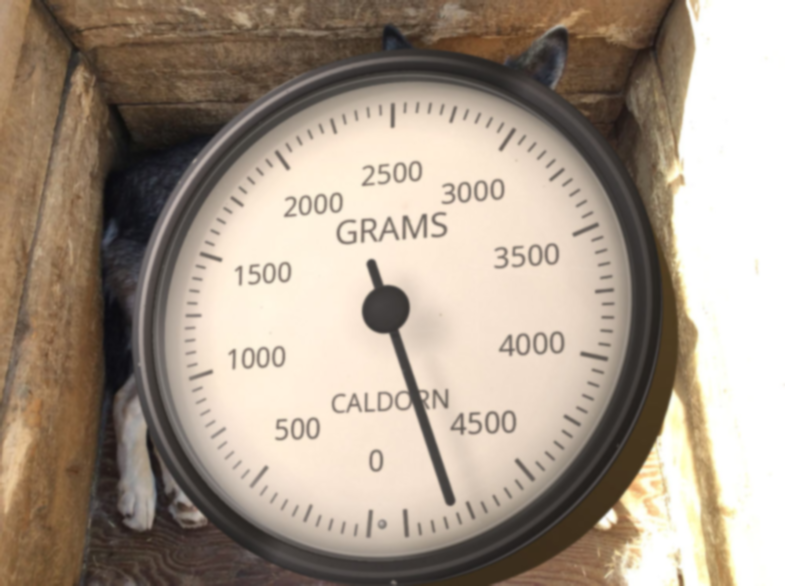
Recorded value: 4800 g
